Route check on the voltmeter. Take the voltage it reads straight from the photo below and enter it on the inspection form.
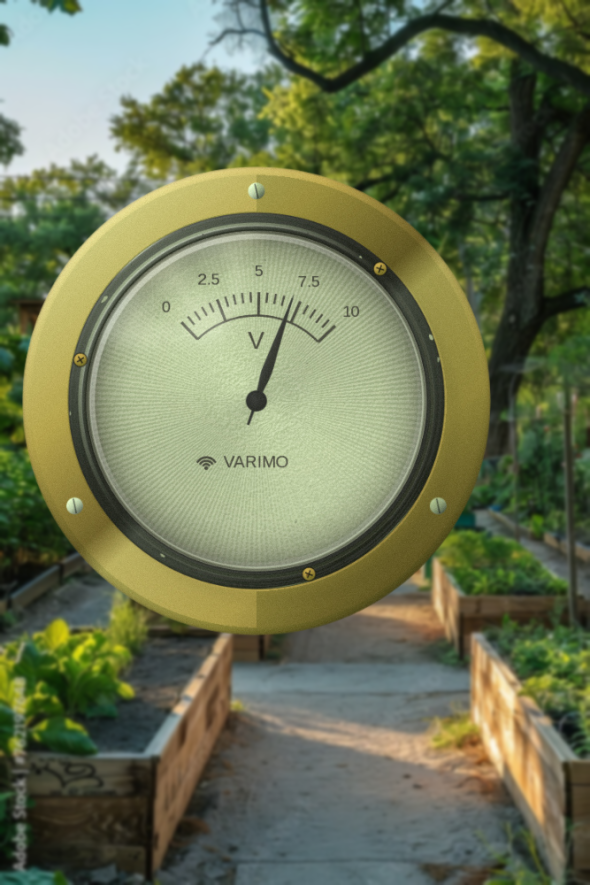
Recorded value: 7 V
